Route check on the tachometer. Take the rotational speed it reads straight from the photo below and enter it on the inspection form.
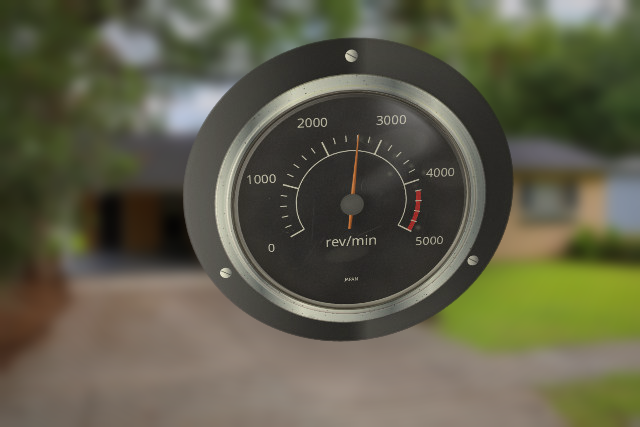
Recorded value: 2600 rpm
